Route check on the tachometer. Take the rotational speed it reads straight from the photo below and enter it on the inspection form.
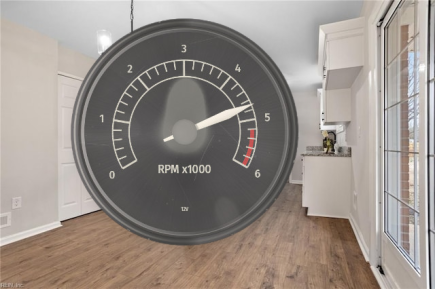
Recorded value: 4700 rpm
